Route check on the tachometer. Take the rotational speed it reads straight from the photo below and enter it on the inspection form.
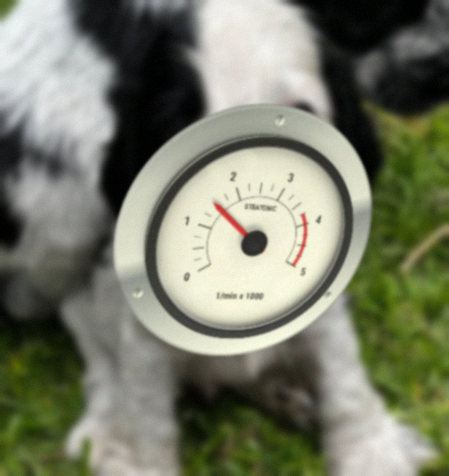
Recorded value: 1500 rpm
